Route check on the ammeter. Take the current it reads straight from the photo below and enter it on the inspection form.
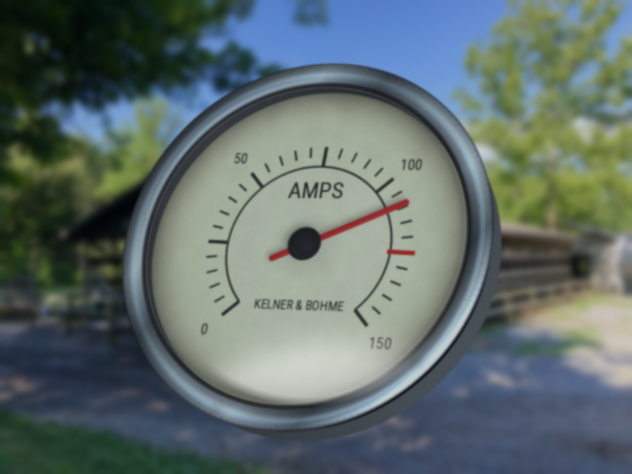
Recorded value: 110 A
